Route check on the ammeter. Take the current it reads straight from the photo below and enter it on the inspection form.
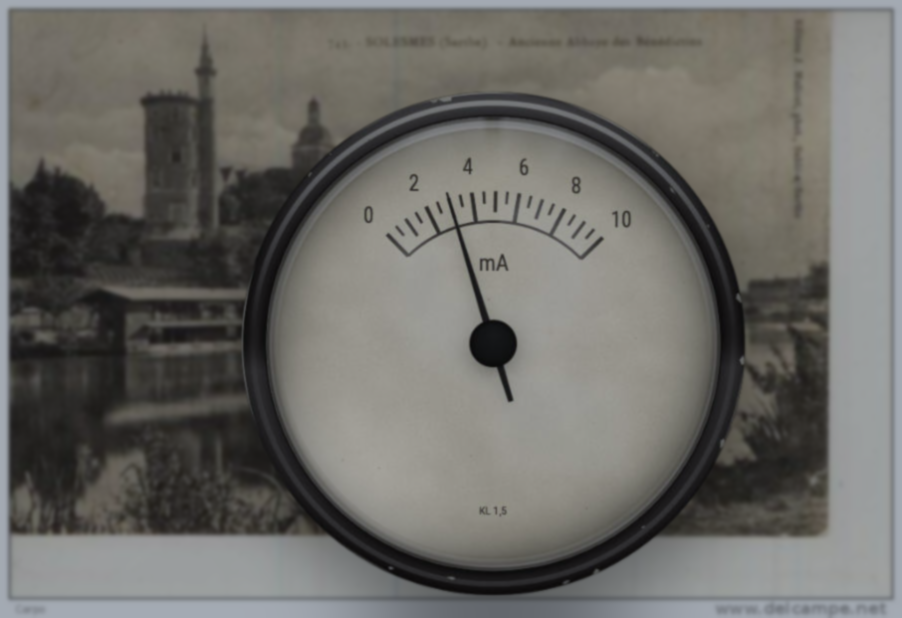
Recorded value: 3 mA
